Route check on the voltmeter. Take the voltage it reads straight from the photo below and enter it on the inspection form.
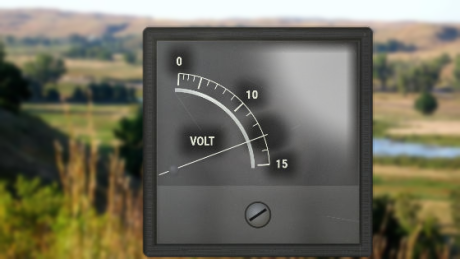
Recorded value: 13 V
